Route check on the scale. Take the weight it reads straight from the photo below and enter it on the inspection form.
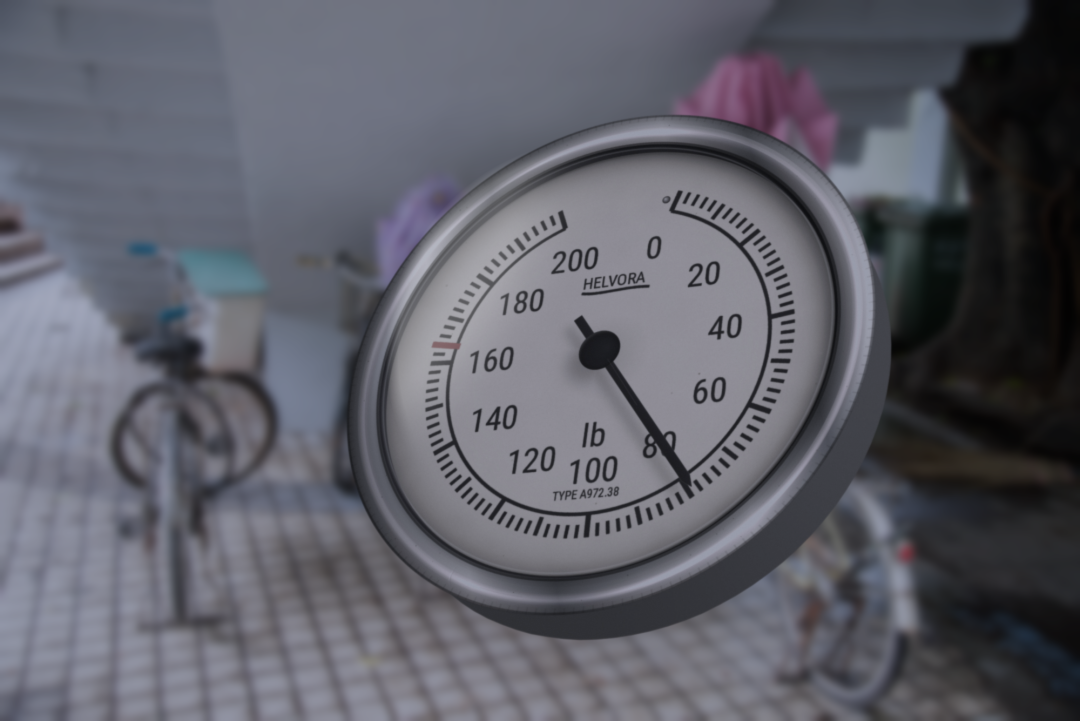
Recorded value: 79 lb
